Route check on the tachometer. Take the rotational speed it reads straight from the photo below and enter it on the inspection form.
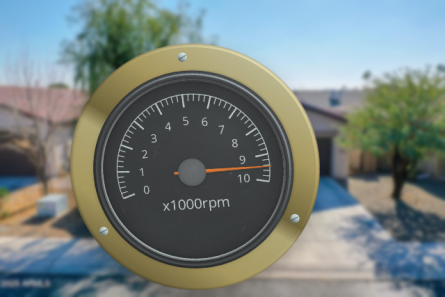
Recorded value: 9400 rpm
